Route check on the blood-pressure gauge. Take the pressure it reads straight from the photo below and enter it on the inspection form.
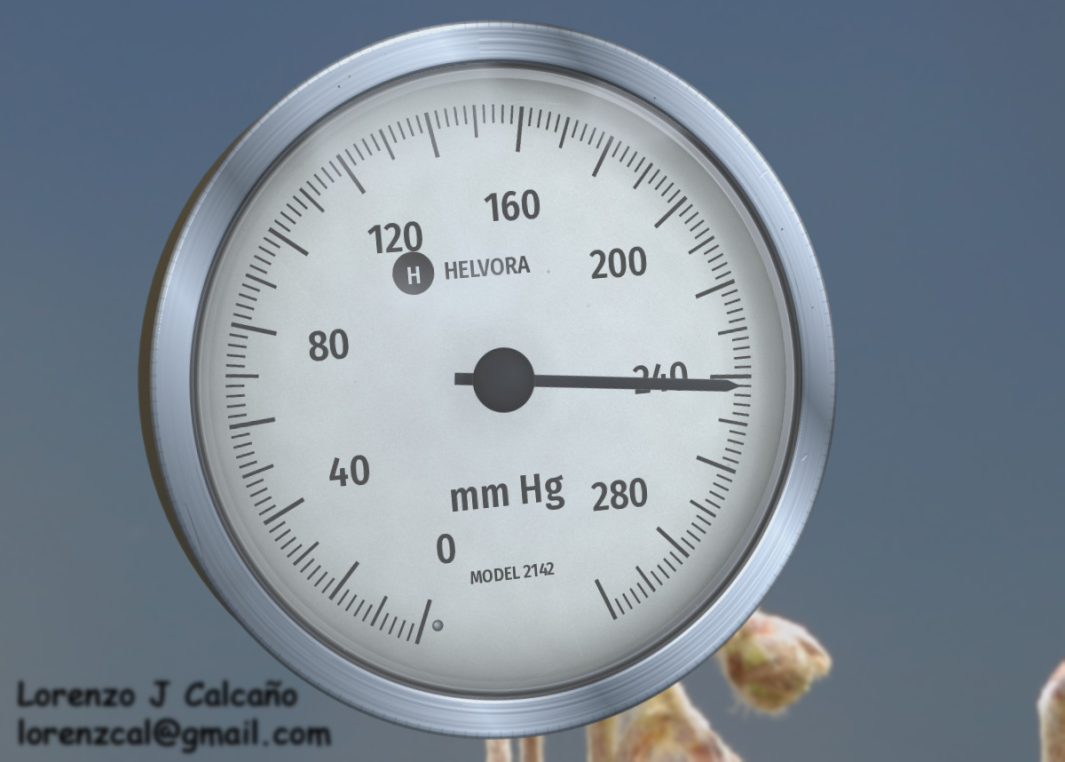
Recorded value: 242 mmHg
